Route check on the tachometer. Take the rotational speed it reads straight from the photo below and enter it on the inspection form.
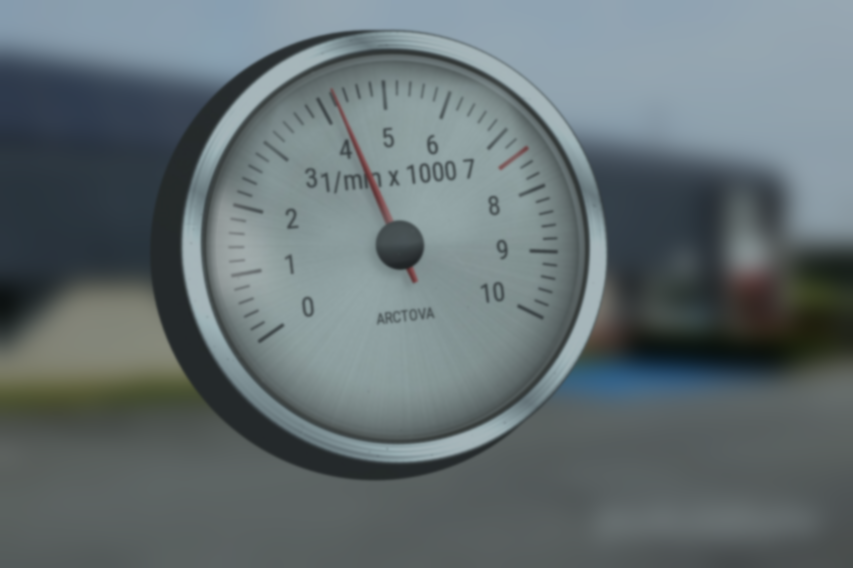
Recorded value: 4200 rpm
